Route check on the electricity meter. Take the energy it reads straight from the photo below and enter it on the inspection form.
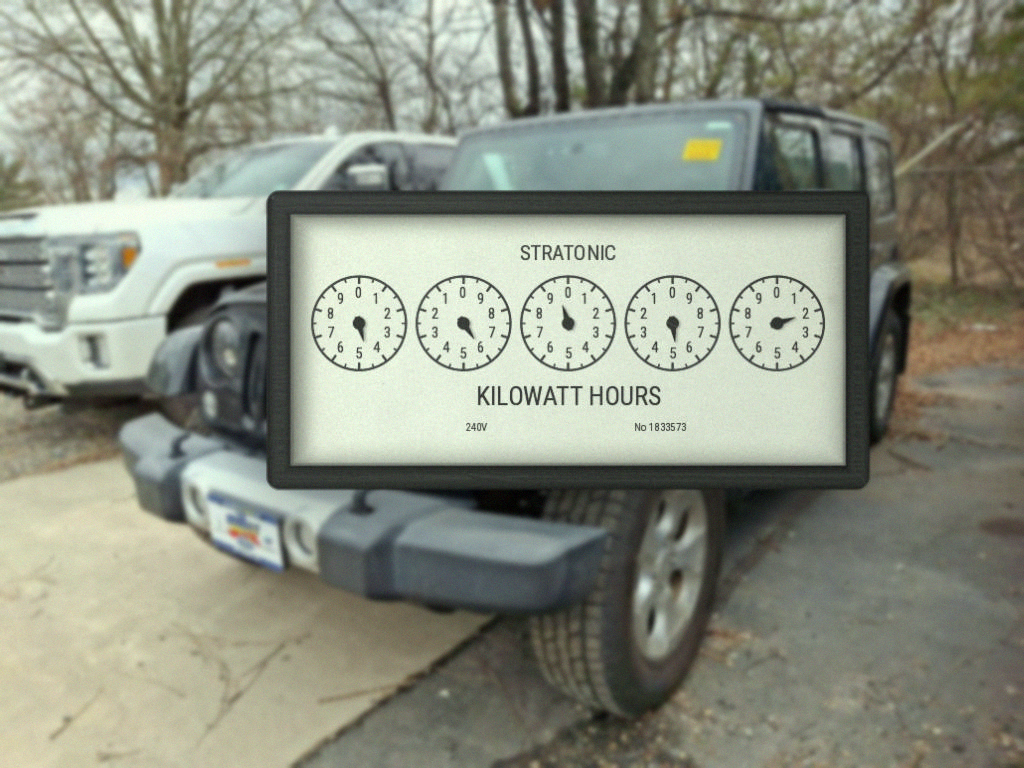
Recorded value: 45952 kWh
